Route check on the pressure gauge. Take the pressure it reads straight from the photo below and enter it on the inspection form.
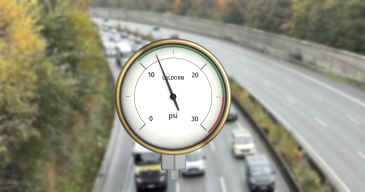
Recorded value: 12.5 psi
